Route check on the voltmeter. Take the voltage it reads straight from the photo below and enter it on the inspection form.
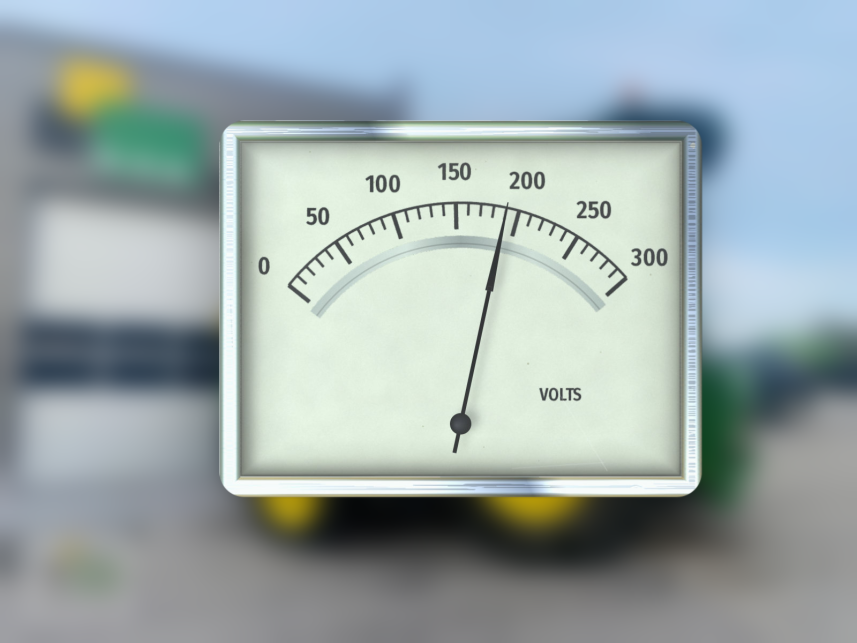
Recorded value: 190 V
